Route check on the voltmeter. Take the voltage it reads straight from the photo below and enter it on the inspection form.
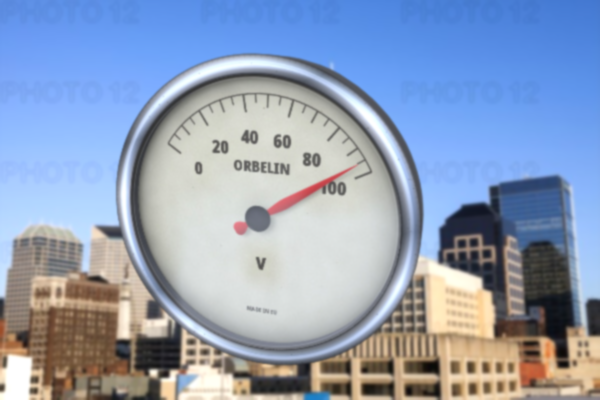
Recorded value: 95 V
